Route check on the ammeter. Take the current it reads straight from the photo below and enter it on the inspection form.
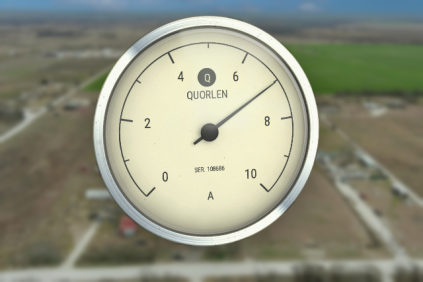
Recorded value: 7 A
